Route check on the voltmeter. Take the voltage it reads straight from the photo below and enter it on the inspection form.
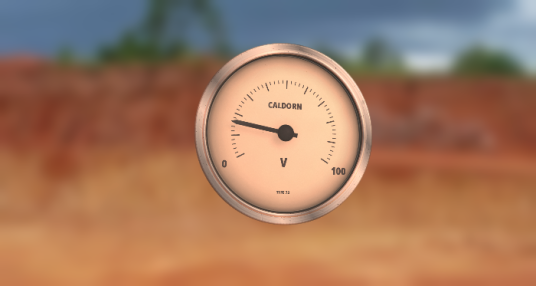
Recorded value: 16 V
